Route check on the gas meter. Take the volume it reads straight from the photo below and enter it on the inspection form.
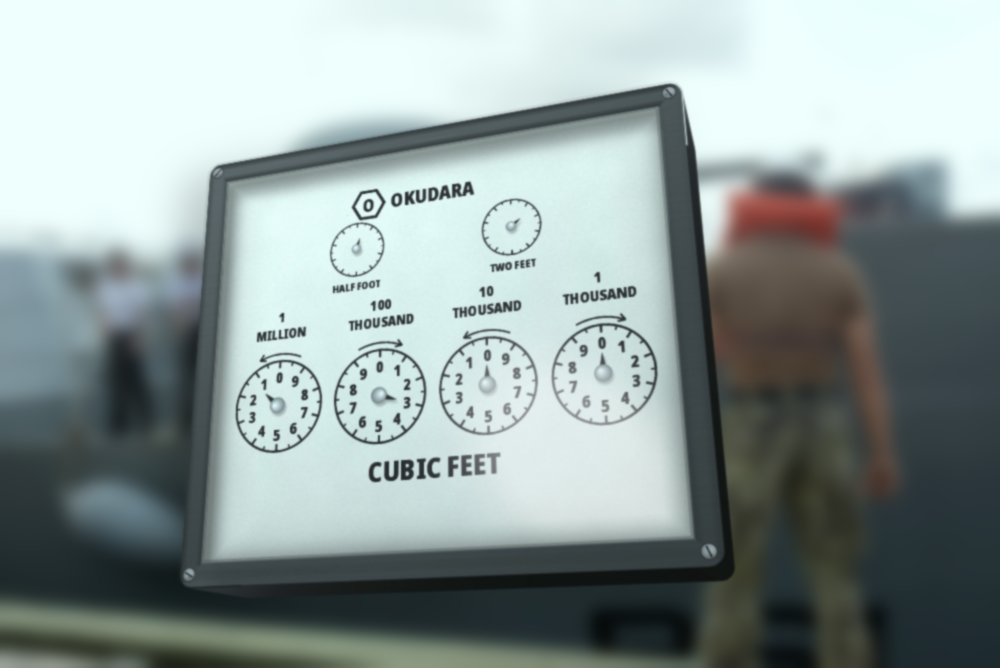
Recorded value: 130000 ft³
